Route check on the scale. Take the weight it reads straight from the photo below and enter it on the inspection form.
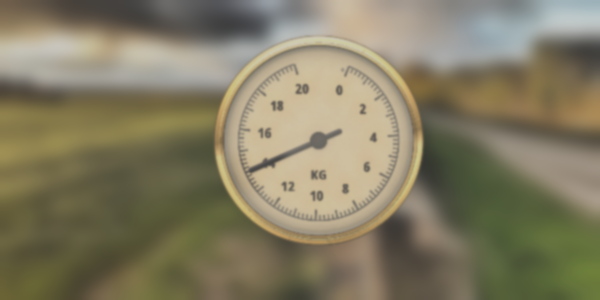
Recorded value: 14 kg
